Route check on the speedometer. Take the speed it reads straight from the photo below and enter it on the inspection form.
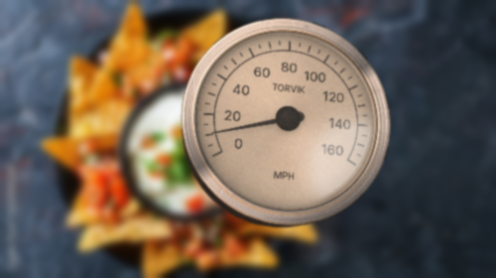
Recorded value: 10 mph
